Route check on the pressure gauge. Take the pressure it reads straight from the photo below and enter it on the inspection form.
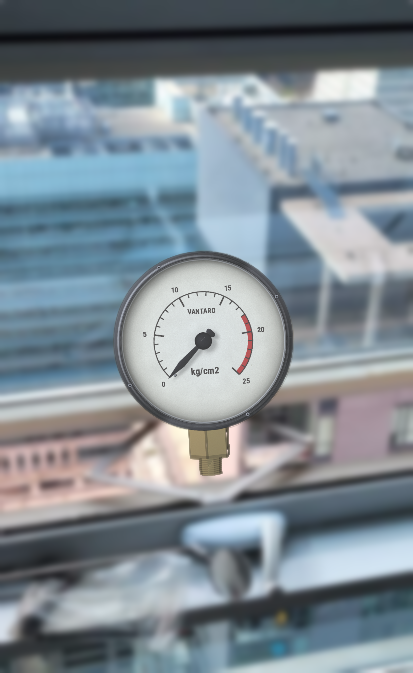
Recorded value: 0 kg/cm²
